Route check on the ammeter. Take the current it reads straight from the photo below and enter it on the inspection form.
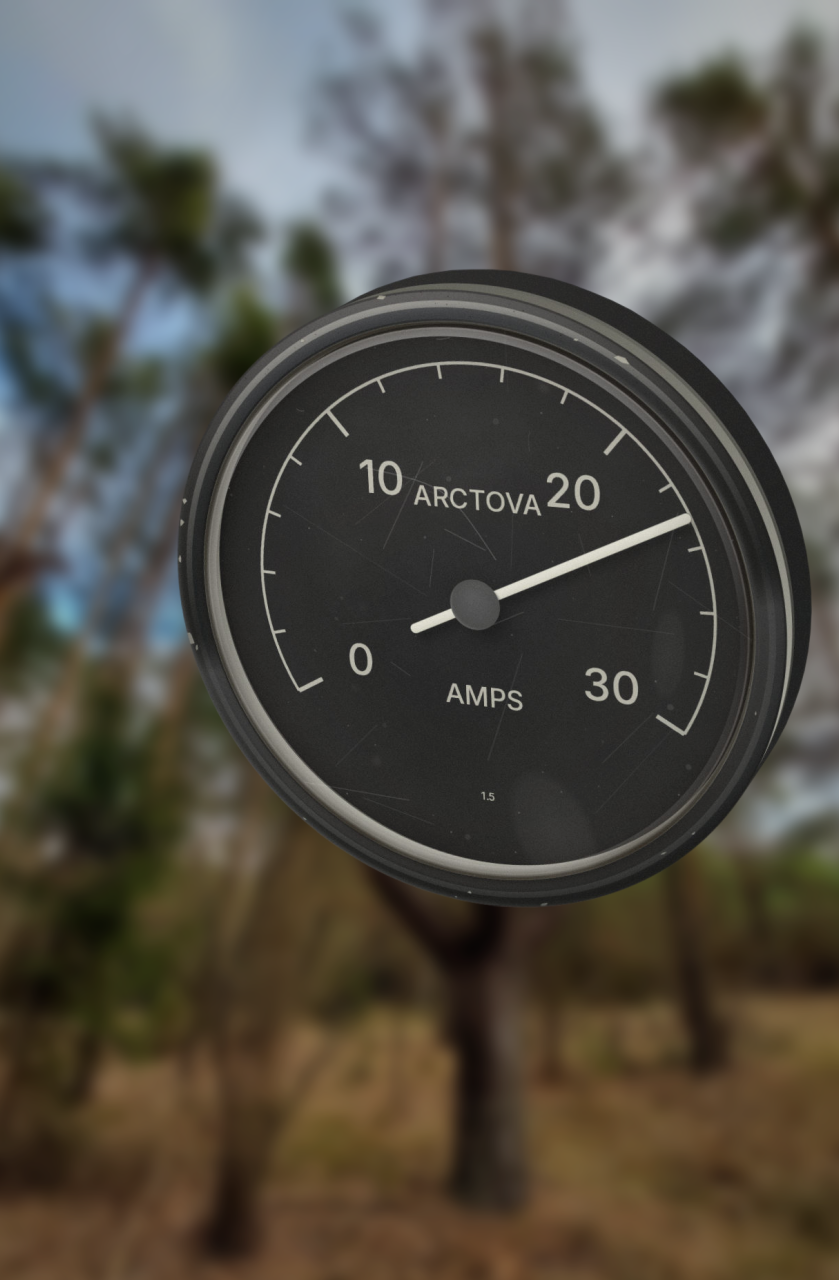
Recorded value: 23 A
